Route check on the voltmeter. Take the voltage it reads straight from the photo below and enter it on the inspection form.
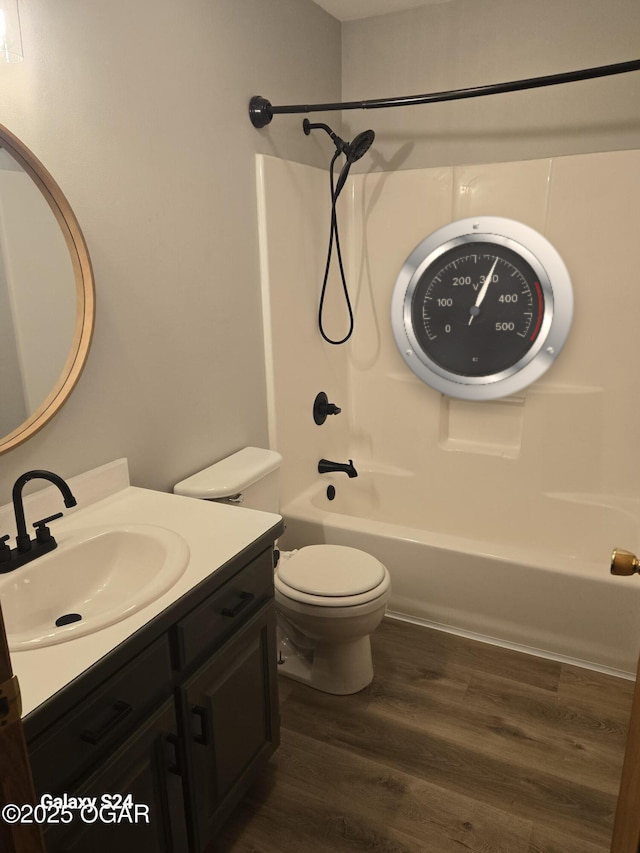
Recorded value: 300 V
